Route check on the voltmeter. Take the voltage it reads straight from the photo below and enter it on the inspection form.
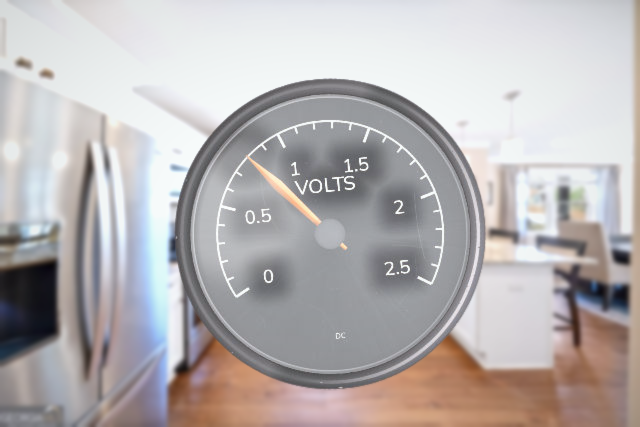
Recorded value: 0.8 V
